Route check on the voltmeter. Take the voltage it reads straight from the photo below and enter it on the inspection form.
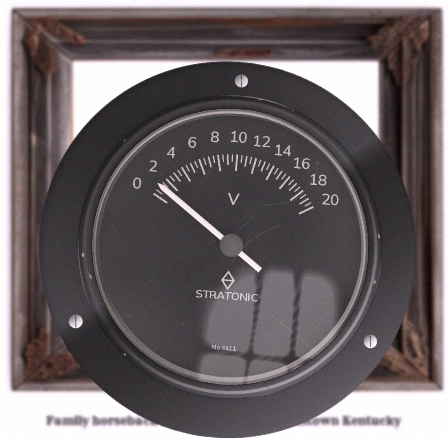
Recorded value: 1 V
